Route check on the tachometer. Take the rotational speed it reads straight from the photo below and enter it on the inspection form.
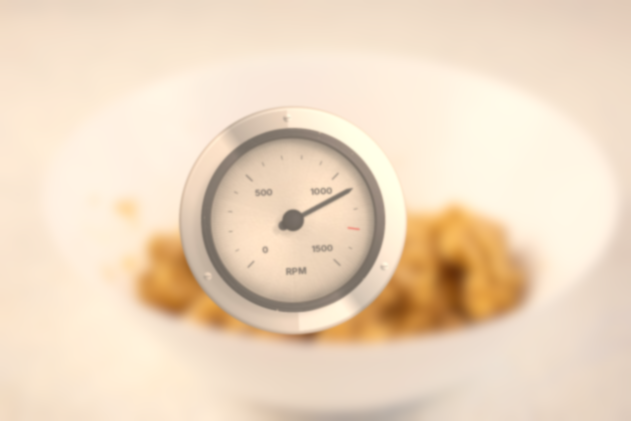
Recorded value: 1100 rpm
